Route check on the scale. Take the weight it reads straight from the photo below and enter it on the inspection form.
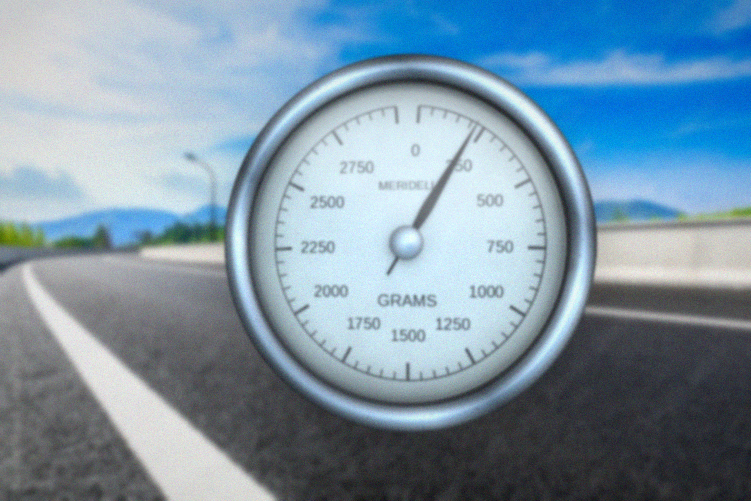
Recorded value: 225 g
